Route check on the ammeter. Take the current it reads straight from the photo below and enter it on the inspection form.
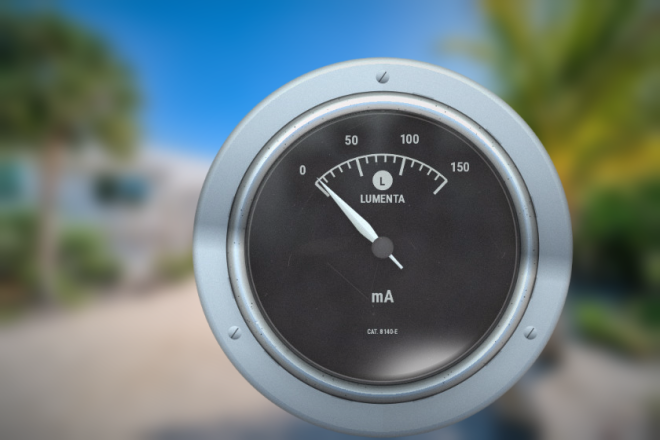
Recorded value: 5 mA
